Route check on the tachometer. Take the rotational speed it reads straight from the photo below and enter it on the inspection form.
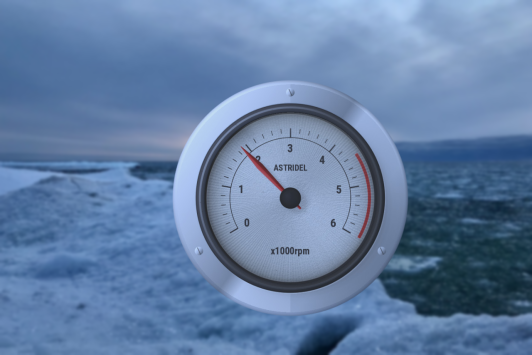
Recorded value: 1900 rpm
